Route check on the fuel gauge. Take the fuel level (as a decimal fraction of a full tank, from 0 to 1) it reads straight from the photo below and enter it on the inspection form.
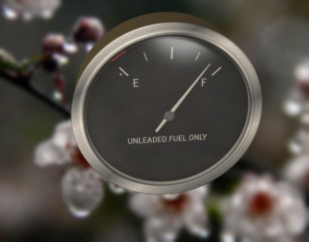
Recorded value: 0.875
